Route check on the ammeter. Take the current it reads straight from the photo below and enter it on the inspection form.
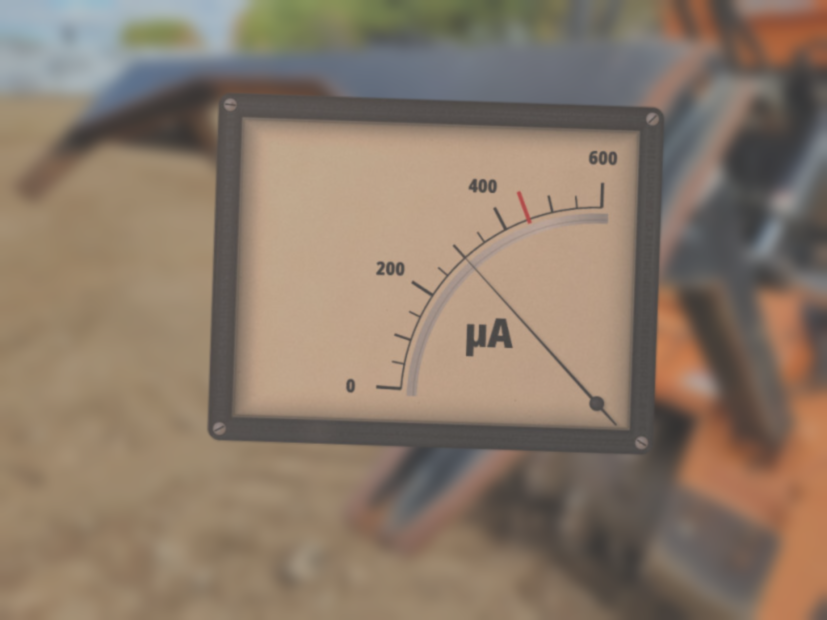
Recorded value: 300 µA
